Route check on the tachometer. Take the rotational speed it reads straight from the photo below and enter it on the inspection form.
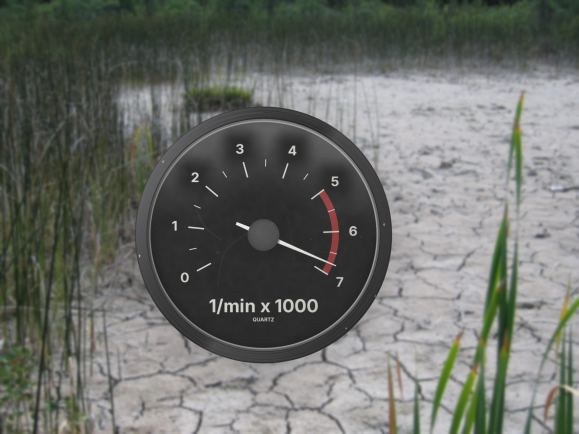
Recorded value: 6750 rpm
